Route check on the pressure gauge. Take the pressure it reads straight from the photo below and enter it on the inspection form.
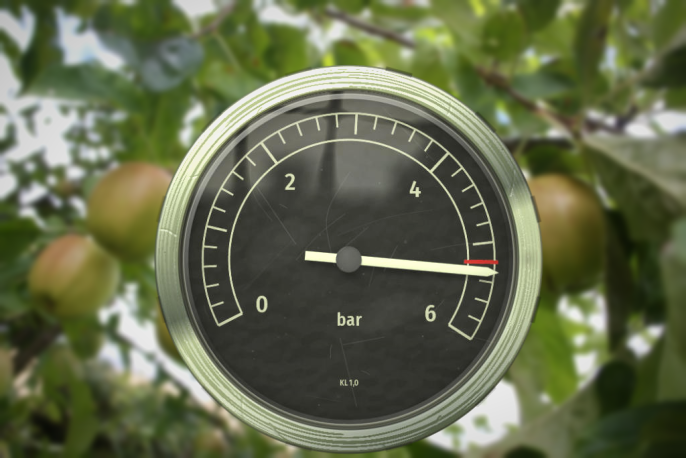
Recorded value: 5.3 bar
